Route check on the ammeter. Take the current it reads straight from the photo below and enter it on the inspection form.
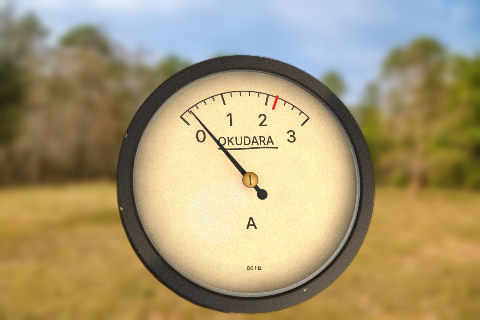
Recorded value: 0.2 A
